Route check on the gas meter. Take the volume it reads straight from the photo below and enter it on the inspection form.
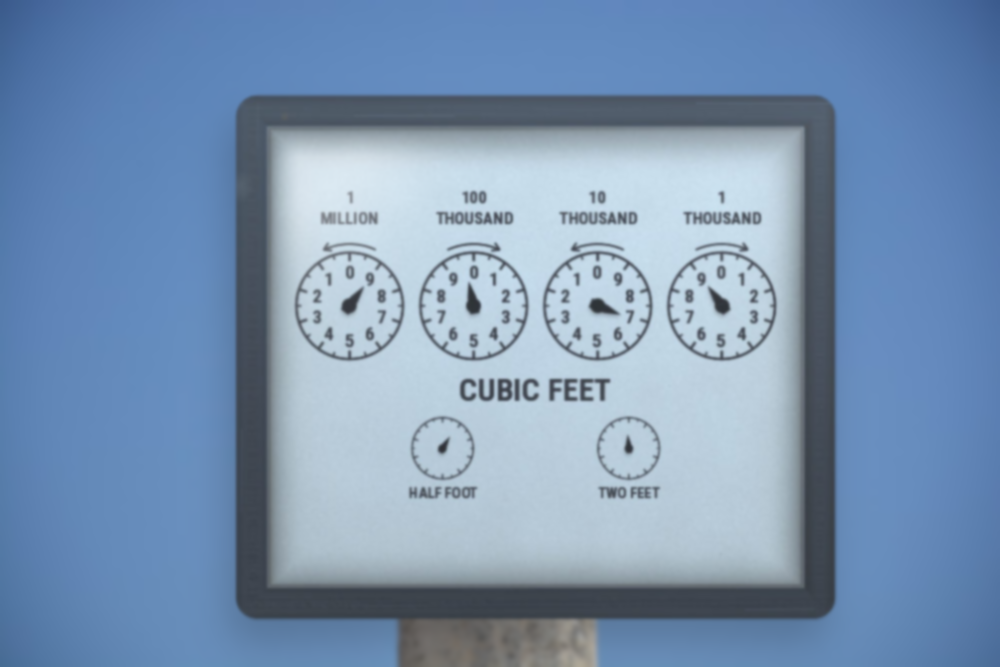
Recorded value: 896900 ft³
